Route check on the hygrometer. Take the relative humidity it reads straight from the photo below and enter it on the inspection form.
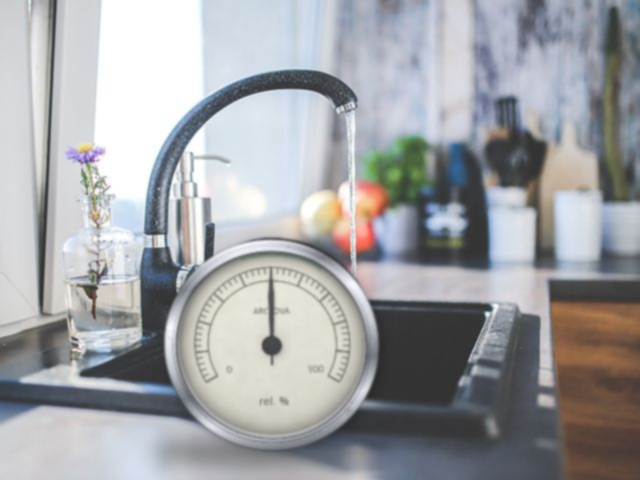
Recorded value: 50 %
